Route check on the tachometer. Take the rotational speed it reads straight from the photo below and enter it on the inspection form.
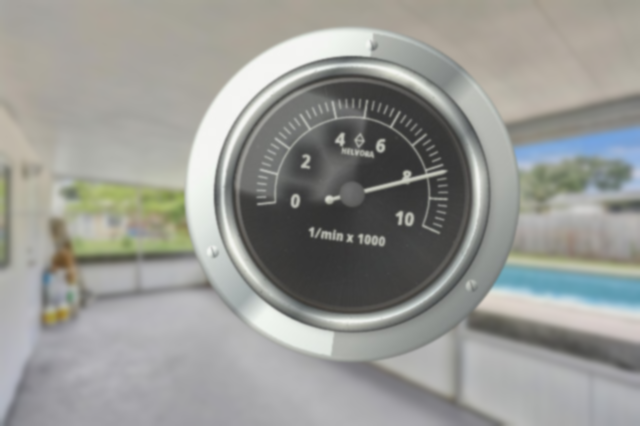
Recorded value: 8200 rpm
